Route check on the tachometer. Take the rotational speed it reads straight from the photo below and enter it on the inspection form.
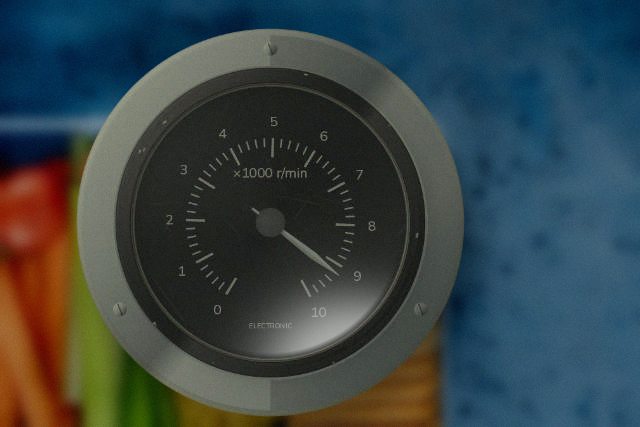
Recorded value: 9200 rpm
